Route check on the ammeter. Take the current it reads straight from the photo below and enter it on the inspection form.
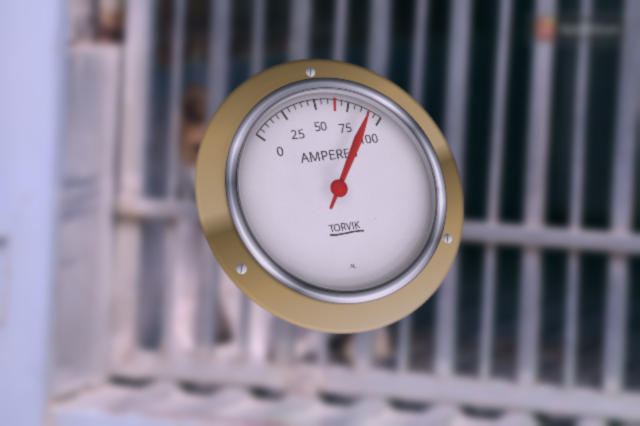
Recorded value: 90 A
